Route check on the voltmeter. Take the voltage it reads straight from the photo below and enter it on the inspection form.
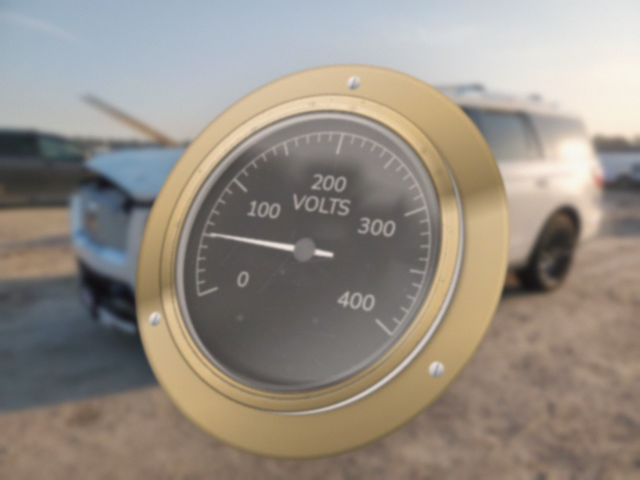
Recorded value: 50 V
